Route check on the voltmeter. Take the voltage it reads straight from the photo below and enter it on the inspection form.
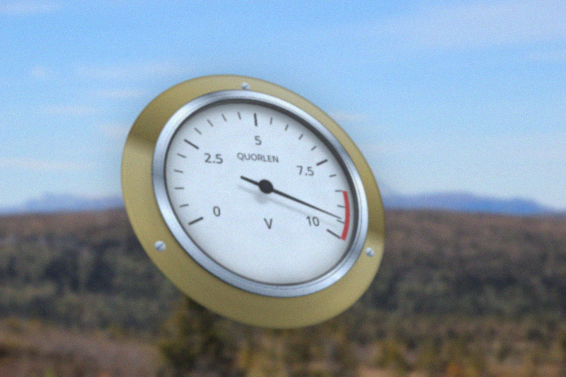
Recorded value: 9.5 V
